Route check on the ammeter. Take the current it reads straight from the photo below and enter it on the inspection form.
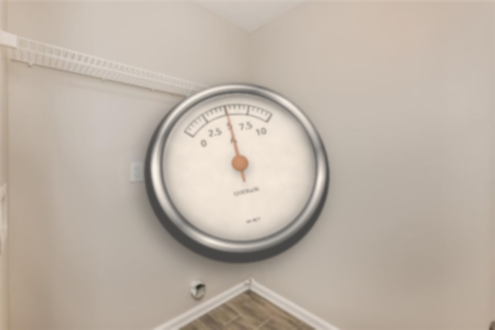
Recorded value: 5 A
